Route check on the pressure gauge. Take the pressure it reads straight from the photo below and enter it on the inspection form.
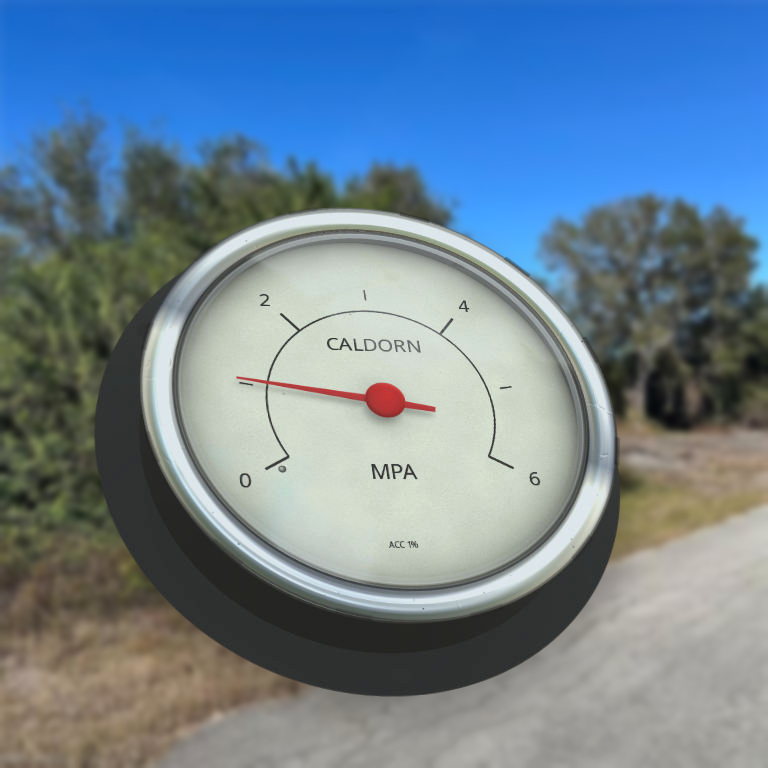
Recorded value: 1 MPa
